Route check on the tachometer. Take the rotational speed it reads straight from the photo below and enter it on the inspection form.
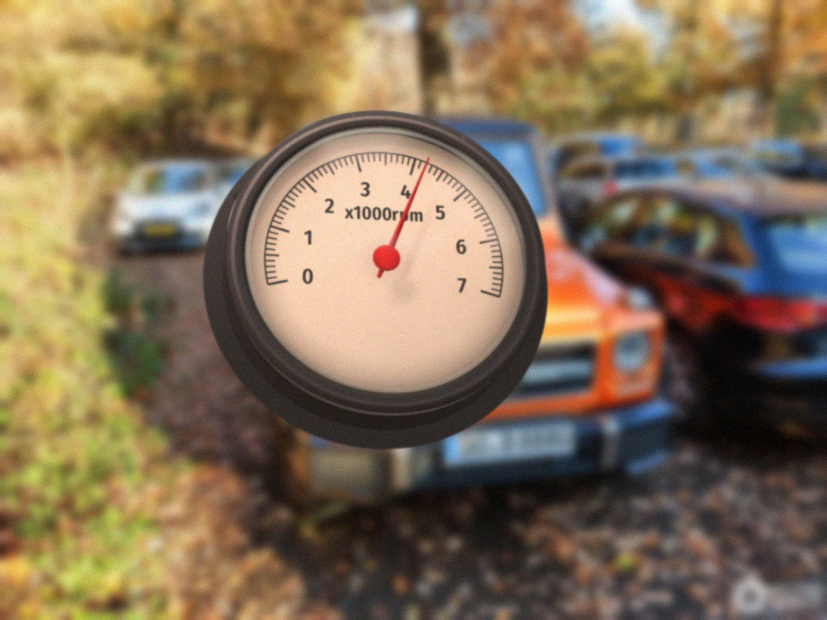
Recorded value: 4200 rpm
